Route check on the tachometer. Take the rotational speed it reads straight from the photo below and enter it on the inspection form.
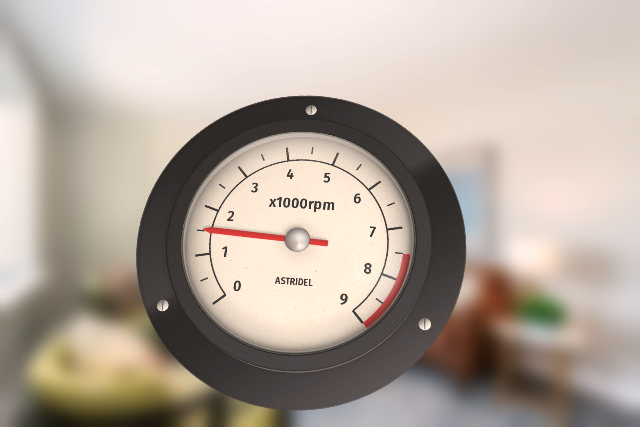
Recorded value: 1500 rpm
